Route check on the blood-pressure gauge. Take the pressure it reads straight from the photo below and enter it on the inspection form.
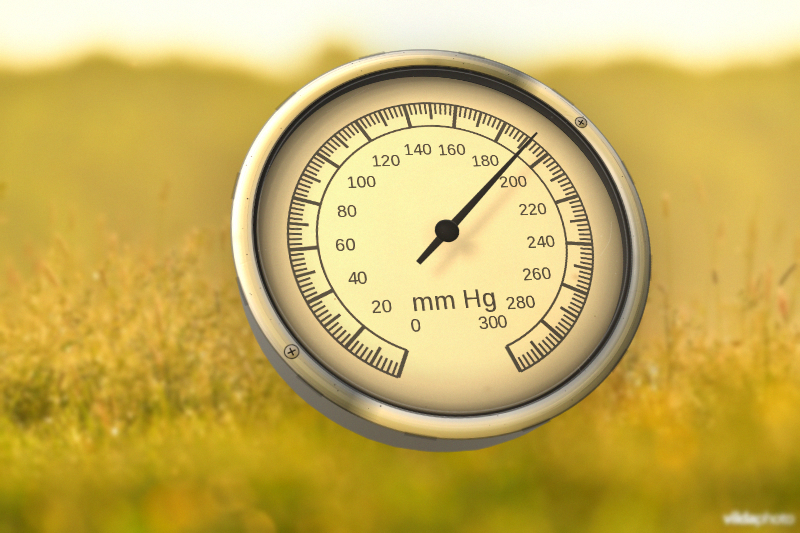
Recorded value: 192 mmHg
